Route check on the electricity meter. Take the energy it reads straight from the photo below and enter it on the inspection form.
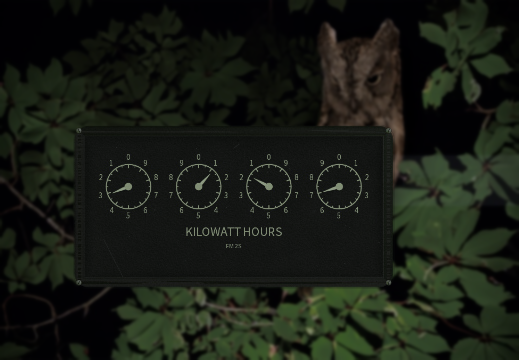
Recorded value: 3117 kWh
